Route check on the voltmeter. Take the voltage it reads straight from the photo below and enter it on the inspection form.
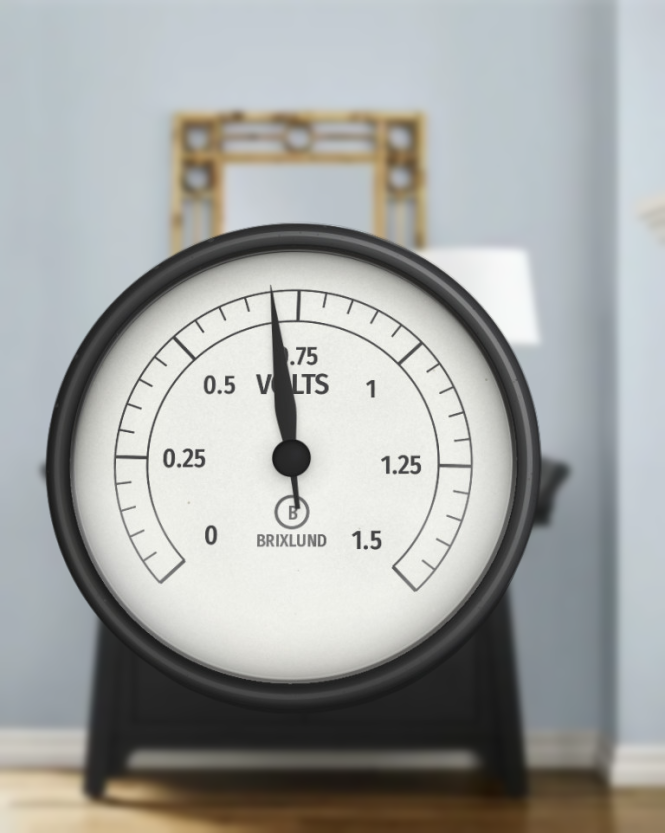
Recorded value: 0.7 V
